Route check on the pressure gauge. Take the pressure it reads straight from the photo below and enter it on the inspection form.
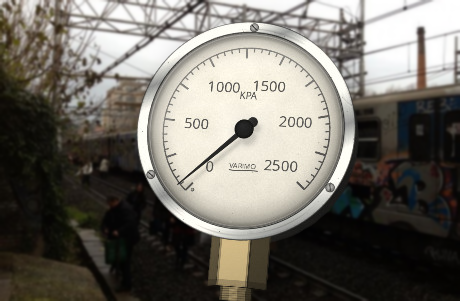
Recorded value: 50 kPa
